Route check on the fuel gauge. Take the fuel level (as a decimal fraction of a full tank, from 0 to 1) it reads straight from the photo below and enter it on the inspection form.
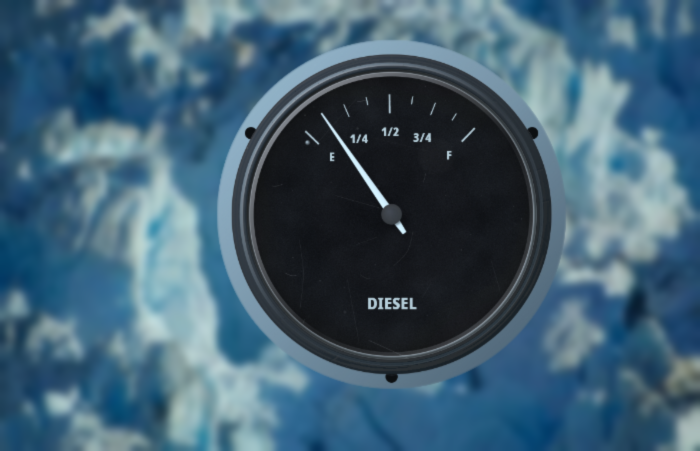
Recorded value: 0.125
